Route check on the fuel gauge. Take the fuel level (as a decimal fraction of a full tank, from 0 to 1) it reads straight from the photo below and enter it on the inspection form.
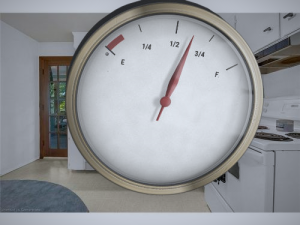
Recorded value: 0.625
